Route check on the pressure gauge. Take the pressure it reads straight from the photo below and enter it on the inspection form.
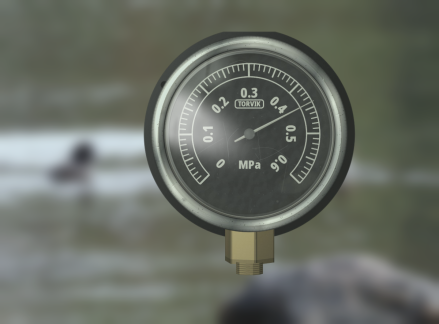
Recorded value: 0.44 MPa
